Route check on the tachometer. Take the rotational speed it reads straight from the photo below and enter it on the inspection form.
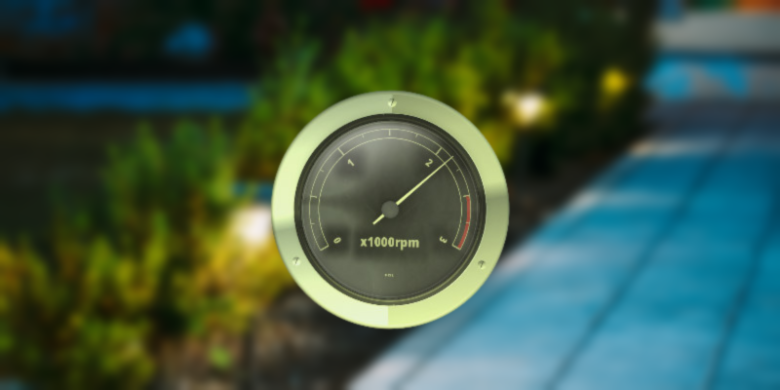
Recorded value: 2125 rpm
